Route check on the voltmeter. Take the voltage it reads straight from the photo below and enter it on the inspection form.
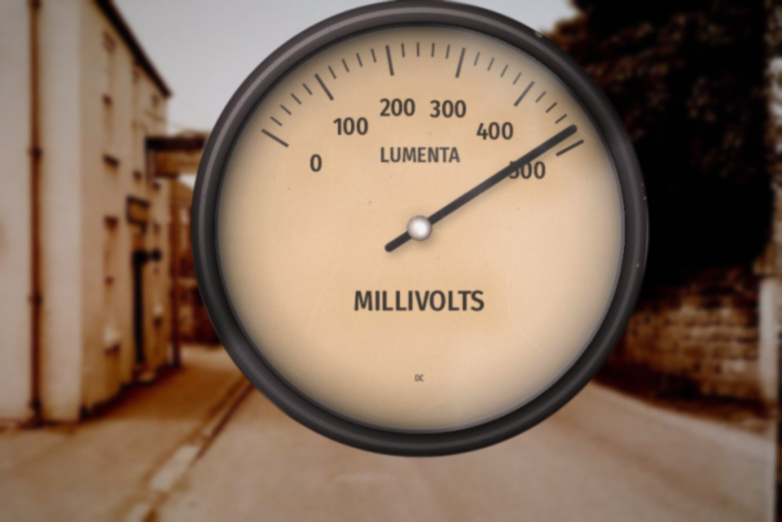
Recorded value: 480 mV
